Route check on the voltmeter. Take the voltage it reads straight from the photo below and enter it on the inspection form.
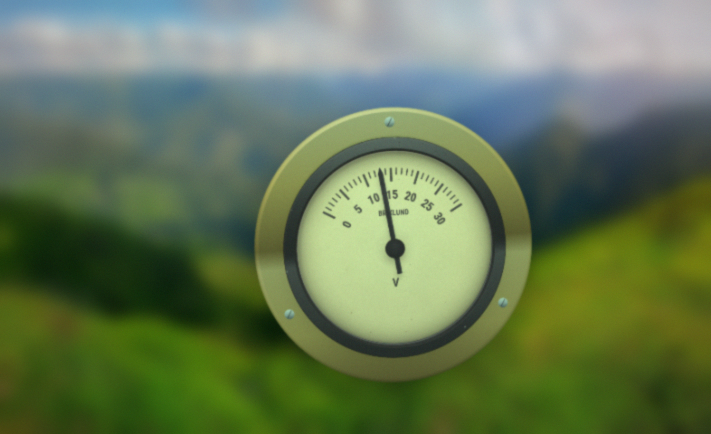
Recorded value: 13 V
